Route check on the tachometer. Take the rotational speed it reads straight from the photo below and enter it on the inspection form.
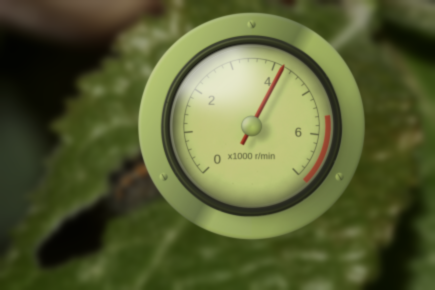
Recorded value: 4200 rpm
